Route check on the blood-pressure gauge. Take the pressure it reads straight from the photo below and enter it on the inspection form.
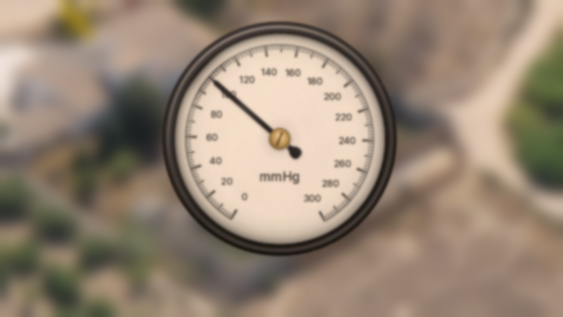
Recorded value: 100 mmHg
